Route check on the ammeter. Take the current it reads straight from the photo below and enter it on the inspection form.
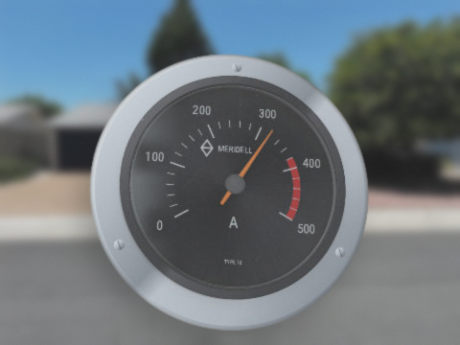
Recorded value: 320 A
